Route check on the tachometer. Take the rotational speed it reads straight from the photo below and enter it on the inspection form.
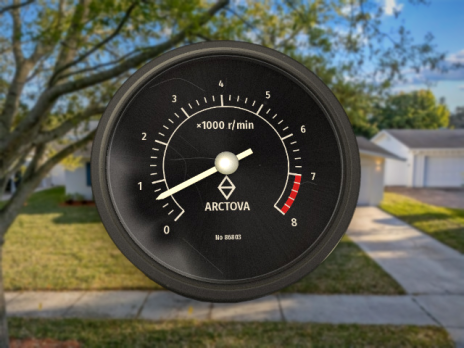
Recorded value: 600 rpm
